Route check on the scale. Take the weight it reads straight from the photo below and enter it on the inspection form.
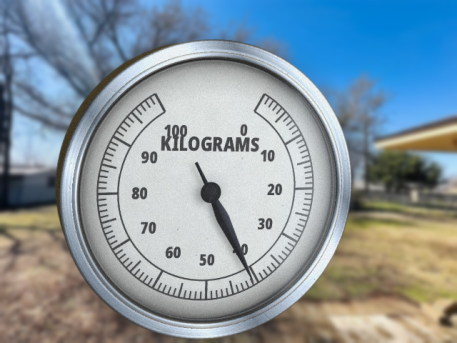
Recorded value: 41 kg
